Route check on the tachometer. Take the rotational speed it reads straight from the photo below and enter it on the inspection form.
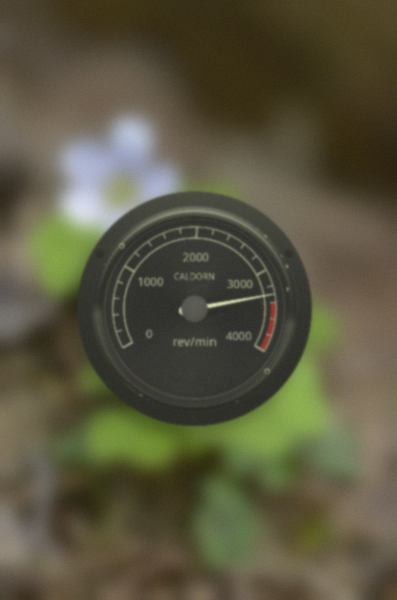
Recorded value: 3300 rpm
